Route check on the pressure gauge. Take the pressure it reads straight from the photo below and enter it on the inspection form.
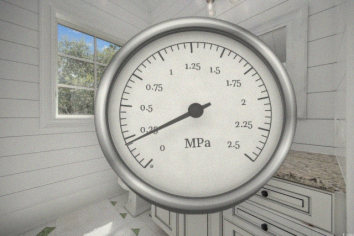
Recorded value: 0.2 MPa
